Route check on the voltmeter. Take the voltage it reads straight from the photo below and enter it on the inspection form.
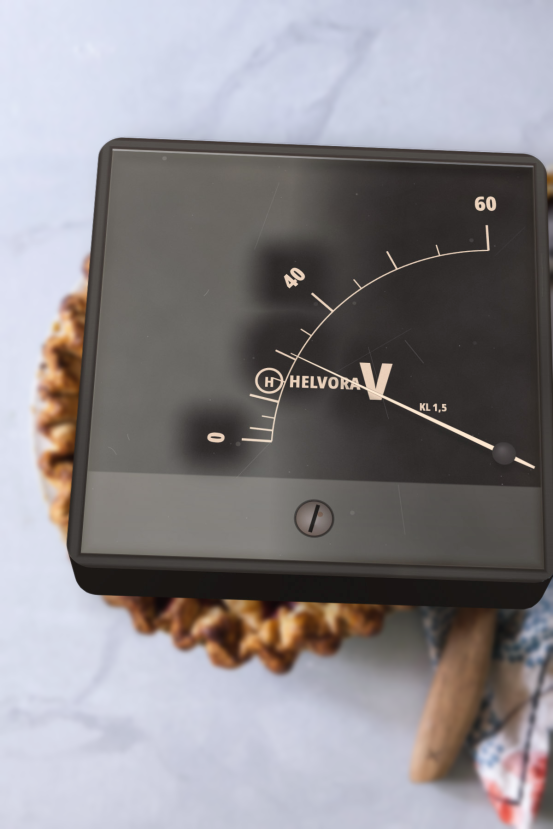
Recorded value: 30 V
